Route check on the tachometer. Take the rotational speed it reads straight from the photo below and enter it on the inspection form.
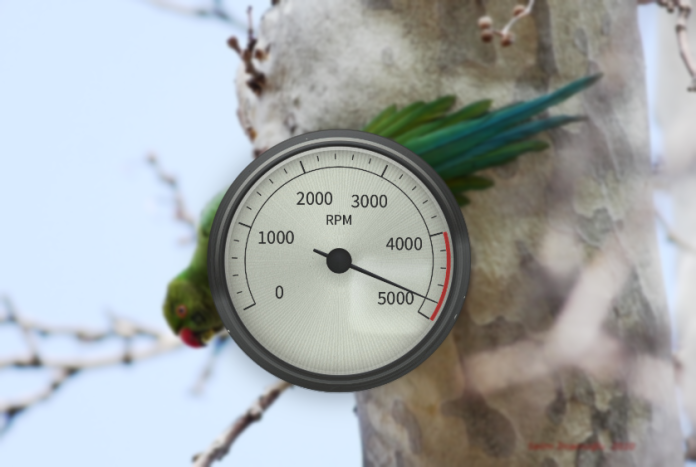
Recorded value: 4800 rpm
